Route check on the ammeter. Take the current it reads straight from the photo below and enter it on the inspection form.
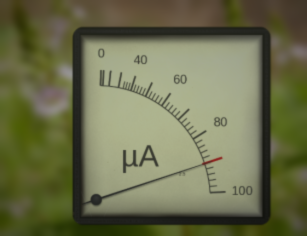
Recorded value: 90 µA
